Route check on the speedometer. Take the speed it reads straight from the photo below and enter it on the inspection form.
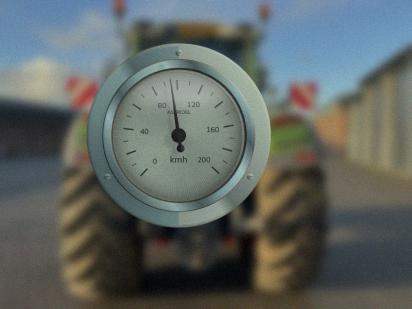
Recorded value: 95 km/h
